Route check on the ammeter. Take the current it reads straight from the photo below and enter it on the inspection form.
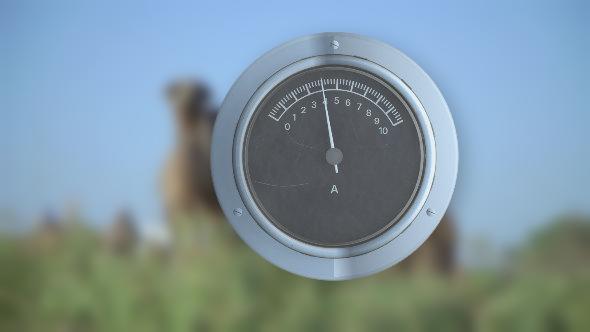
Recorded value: 4 A
